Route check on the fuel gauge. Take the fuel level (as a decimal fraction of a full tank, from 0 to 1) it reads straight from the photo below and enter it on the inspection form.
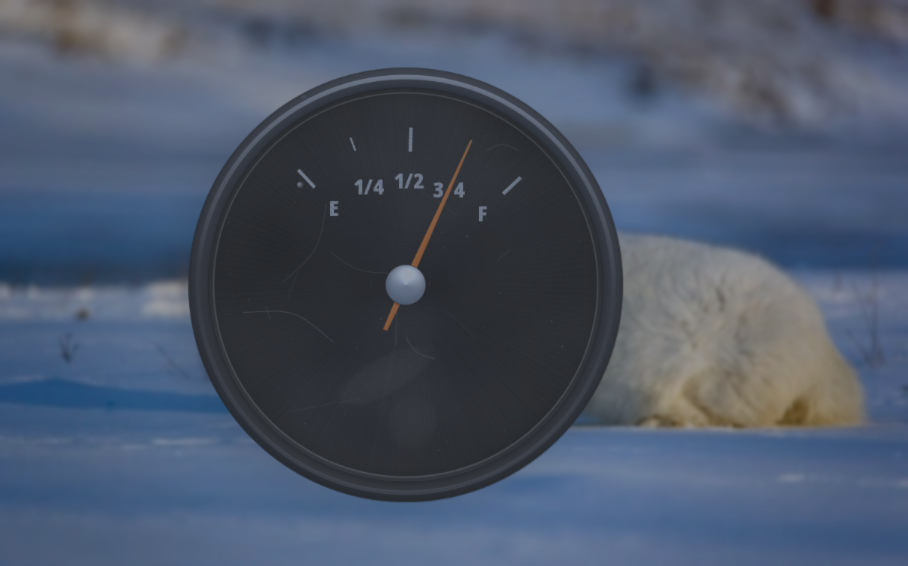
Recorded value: 0.75
